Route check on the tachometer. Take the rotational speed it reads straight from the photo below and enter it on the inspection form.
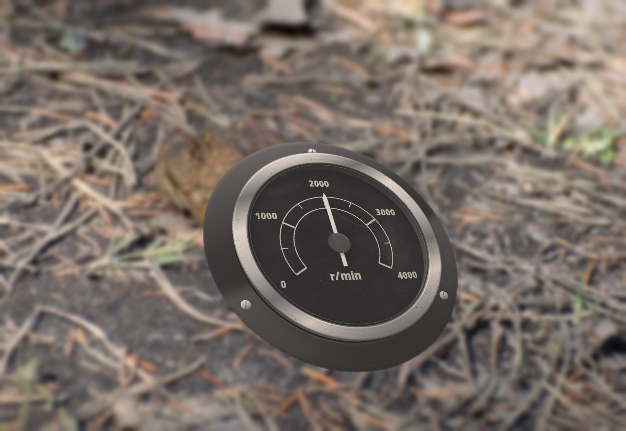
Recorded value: 2000 rpm
